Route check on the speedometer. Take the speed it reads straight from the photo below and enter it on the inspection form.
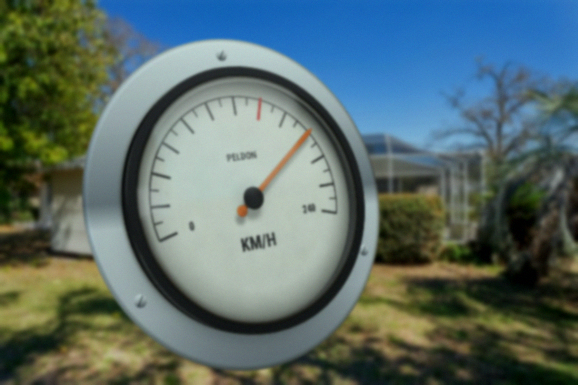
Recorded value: 180 km/h
